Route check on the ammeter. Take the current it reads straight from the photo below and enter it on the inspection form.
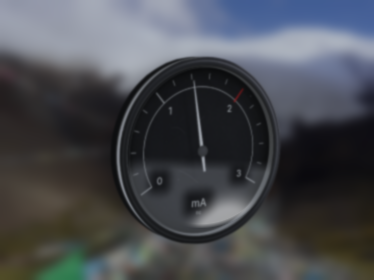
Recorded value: 1.4 mA
